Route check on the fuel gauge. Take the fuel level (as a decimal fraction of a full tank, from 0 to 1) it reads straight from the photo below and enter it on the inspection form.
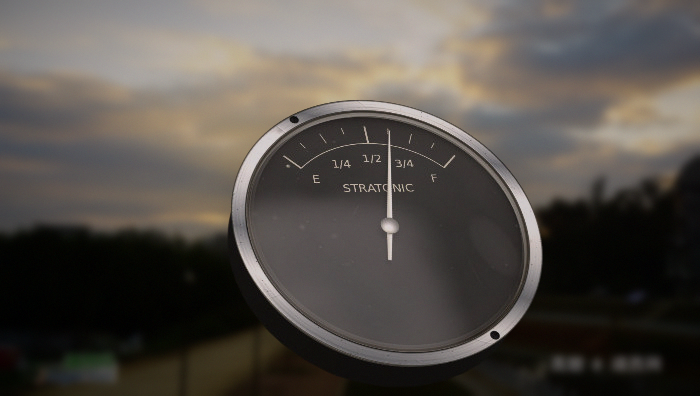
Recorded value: 0.625
